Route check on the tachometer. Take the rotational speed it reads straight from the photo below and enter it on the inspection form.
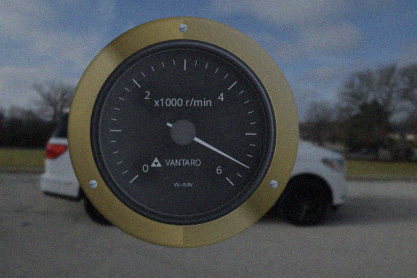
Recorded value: 5600 rpm
